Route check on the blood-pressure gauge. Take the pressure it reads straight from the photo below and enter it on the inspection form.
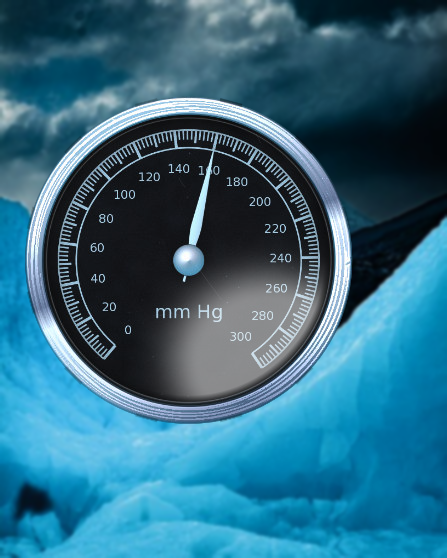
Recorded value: 160 mmHg
